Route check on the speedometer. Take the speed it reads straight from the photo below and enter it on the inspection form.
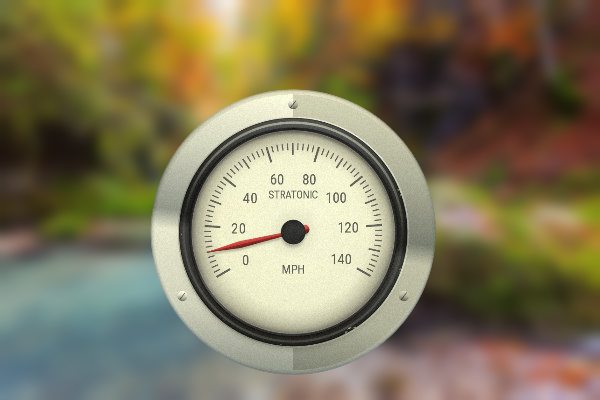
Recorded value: 10 mph
